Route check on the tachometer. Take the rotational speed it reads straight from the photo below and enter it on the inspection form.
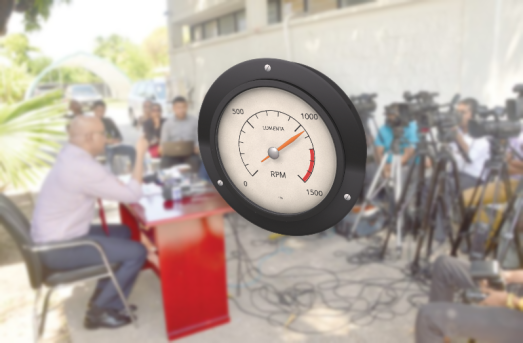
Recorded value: 1050 rpm
